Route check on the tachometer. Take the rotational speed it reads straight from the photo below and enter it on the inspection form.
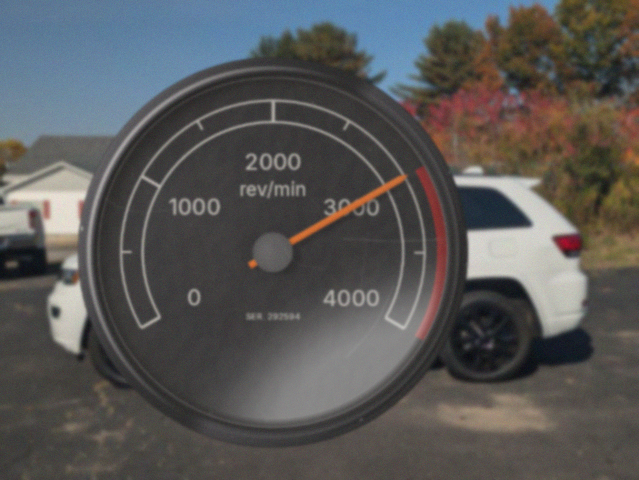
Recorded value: 3000 rpm
